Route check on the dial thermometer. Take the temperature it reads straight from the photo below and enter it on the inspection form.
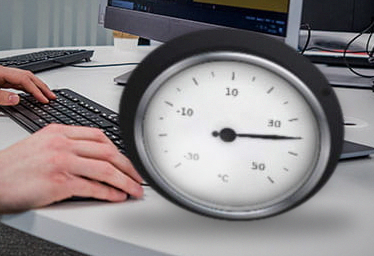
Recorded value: 35 °C
